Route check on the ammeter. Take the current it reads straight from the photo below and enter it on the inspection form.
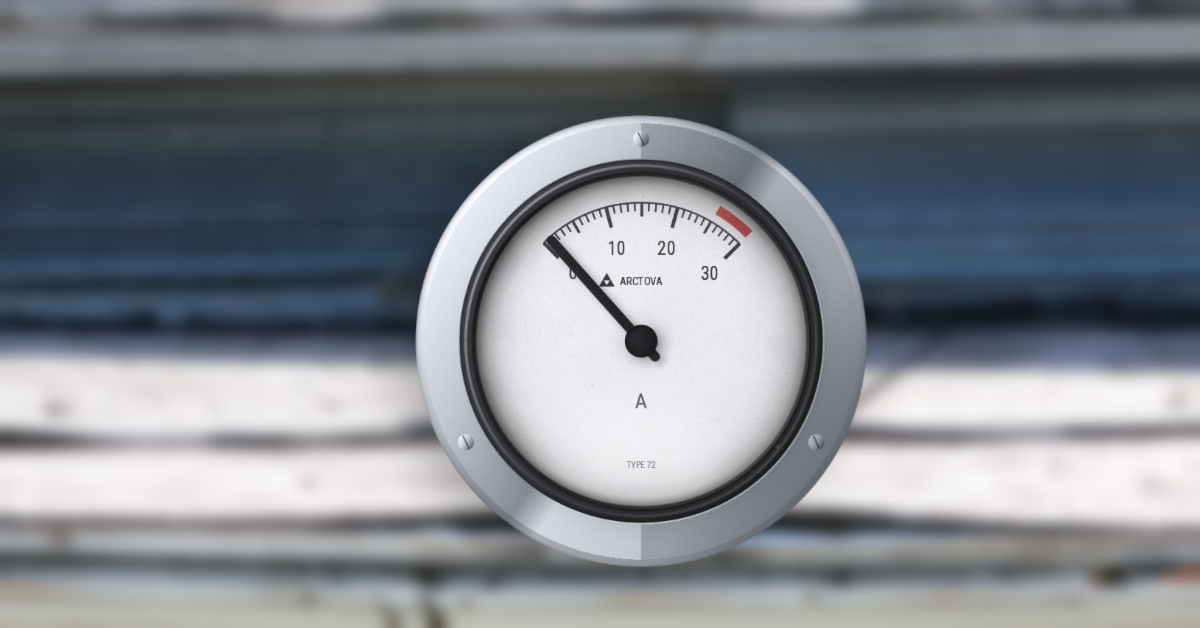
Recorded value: 1 A
